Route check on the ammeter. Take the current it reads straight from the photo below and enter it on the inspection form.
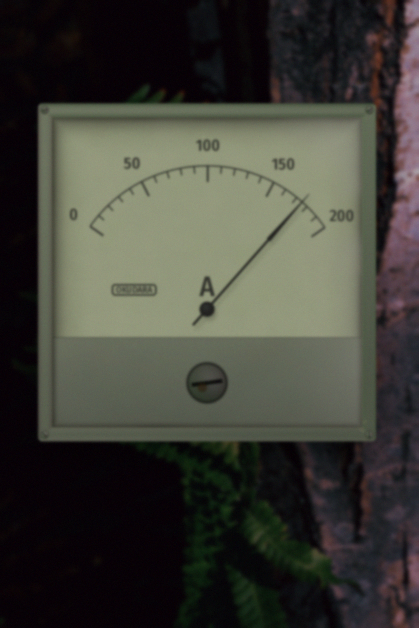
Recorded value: 175 A
